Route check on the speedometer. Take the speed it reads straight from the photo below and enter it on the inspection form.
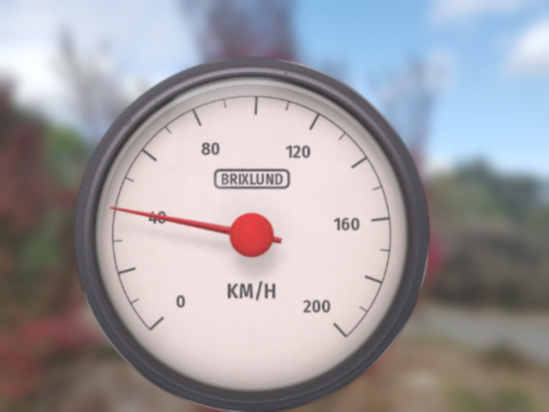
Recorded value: 40 km/h
